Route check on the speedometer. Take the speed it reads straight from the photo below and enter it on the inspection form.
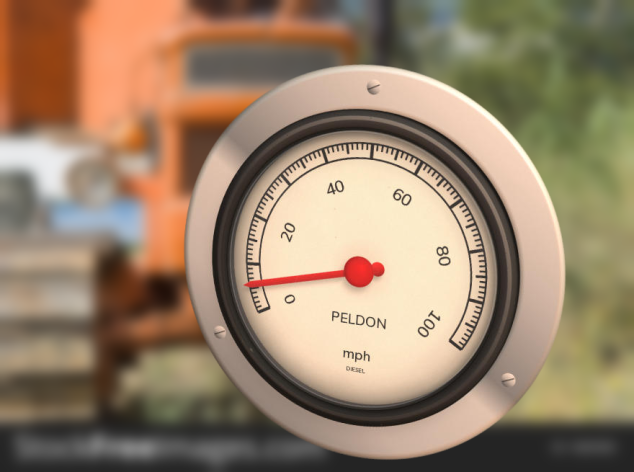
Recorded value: 6 mph
